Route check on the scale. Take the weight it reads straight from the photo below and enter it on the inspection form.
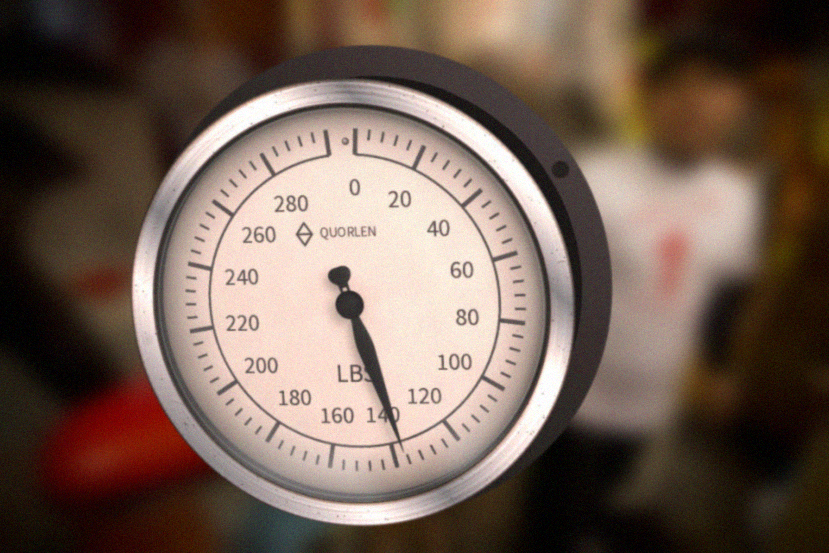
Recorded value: 136 lb
